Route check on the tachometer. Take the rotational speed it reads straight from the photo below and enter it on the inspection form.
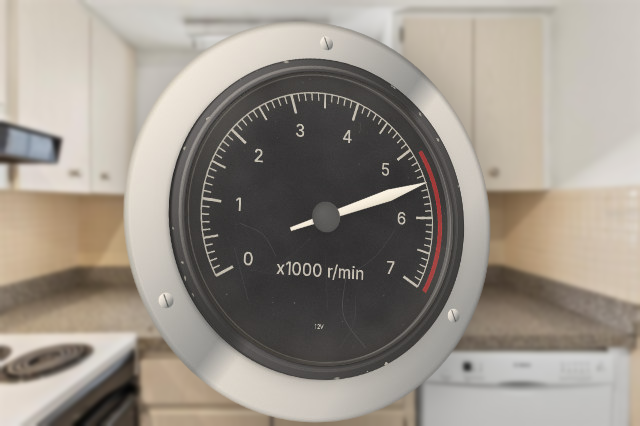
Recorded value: 5500 rpm
